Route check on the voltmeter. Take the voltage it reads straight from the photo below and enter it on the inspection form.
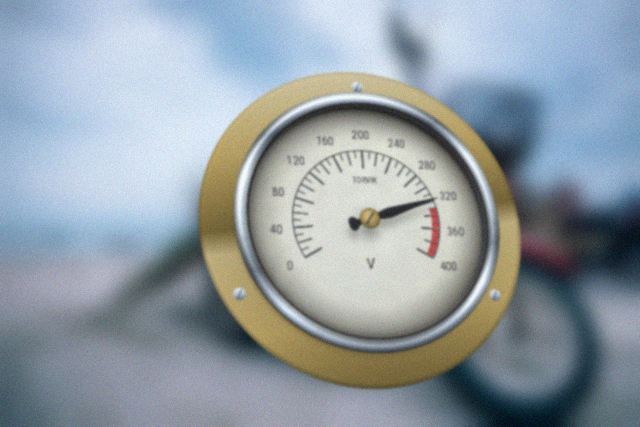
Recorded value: 320 V
